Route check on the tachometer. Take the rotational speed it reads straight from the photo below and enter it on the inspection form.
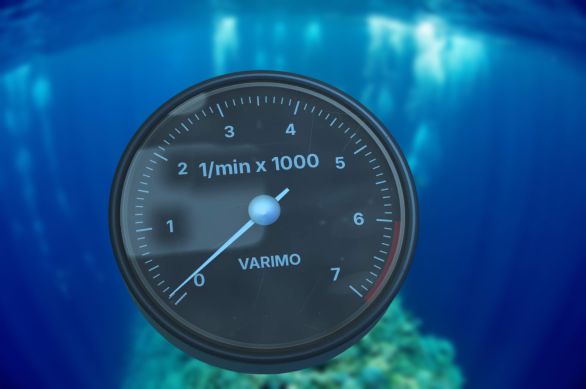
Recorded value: 100 rpm
